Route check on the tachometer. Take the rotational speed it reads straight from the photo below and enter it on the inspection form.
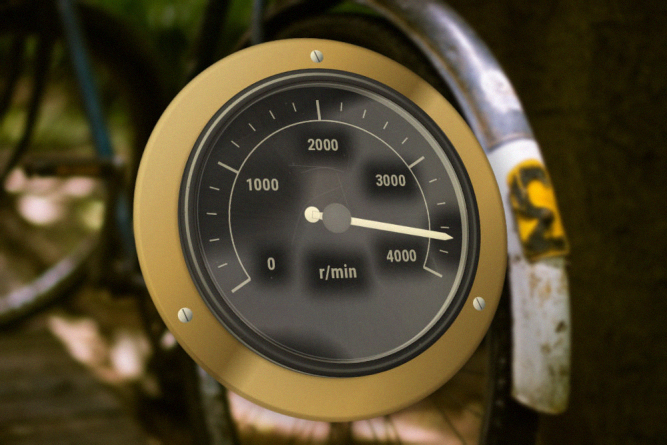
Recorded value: 3700 rpm
